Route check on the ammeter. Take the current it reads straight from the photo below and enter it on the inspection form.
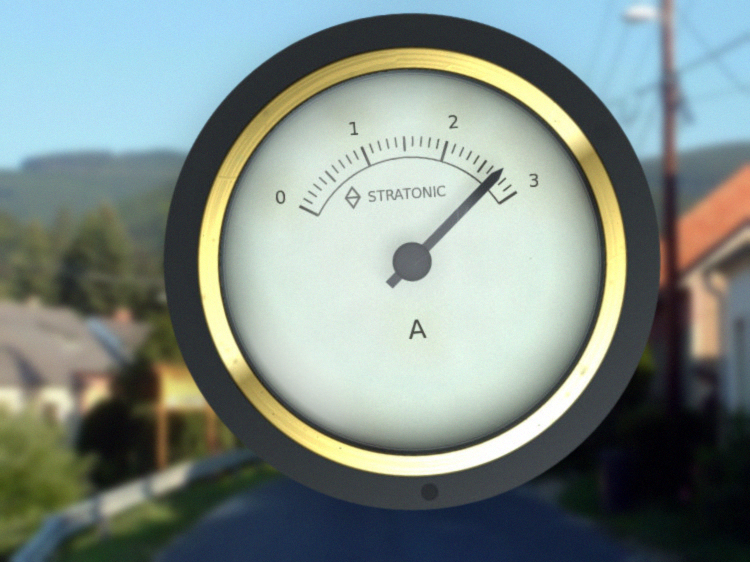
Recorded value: 2.7 A
